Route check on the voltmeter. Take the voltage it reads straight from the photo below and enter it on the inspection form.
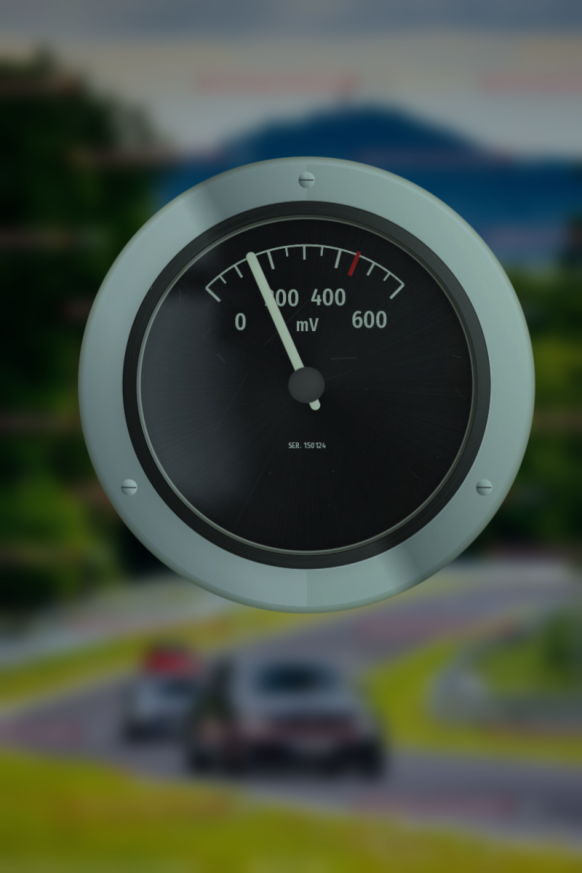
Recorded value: 150 mV
